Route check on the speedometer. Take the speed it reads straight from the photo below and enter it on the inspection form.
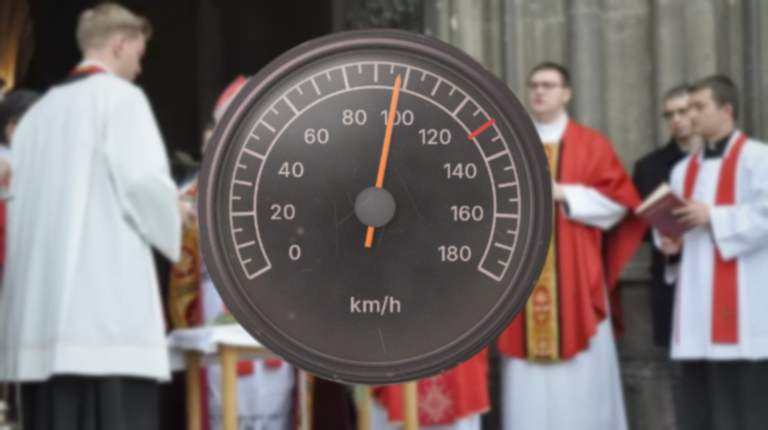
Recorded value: 97.5 km/h
